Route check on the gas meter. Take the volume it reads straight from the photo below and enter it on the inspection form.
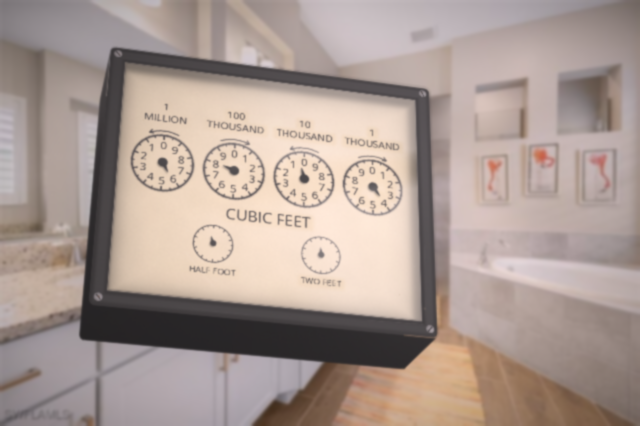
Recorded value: 580400 ft³
